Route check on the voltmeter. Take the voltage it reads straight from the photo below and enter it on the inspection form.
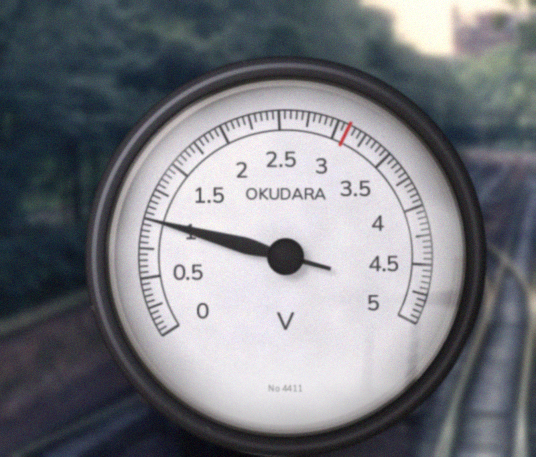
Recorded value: 1 V
